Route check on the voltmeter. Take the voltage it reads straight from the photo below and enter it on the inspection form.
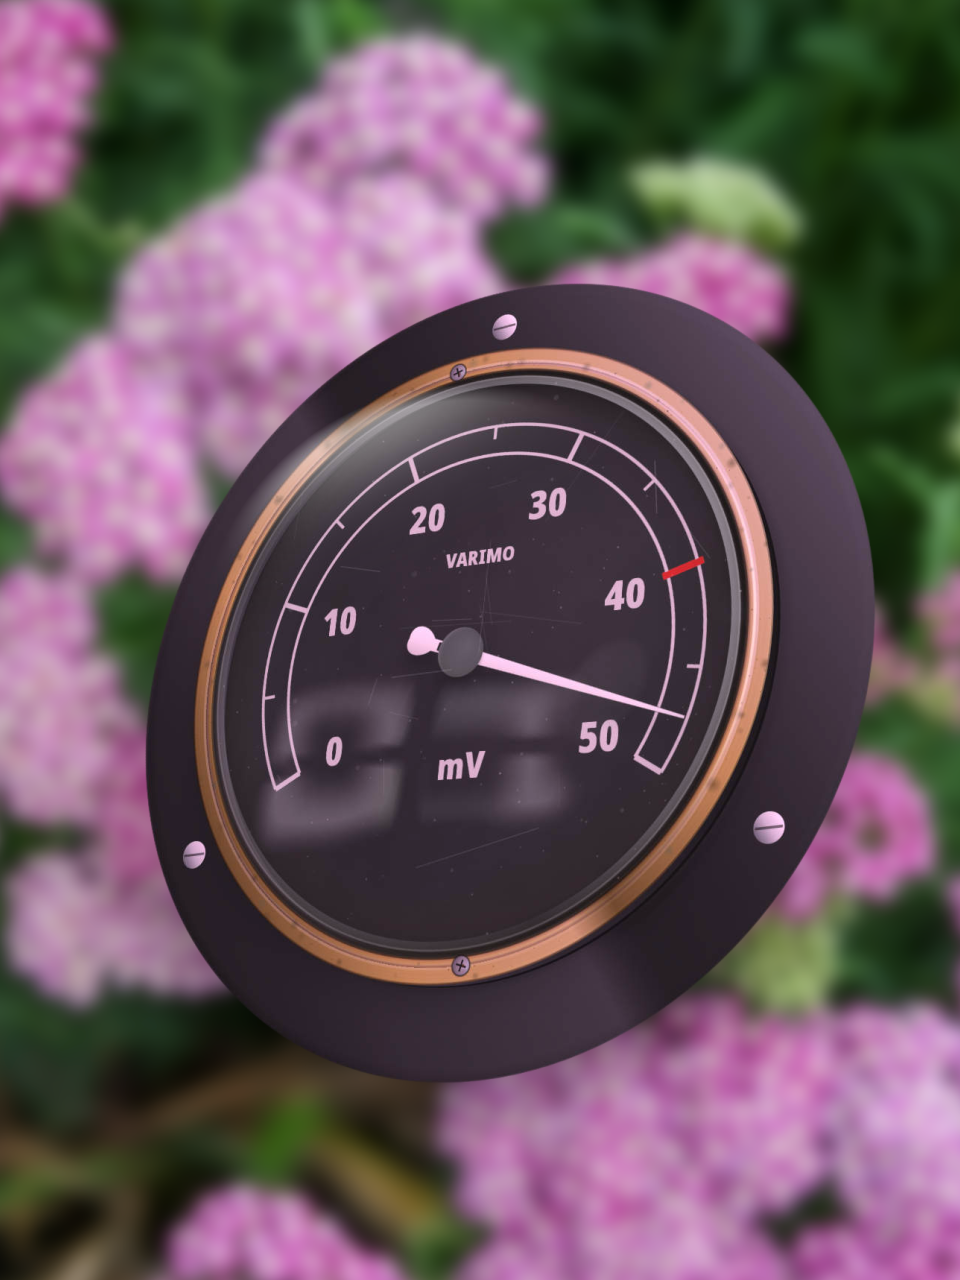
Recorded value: 47.5 mV
